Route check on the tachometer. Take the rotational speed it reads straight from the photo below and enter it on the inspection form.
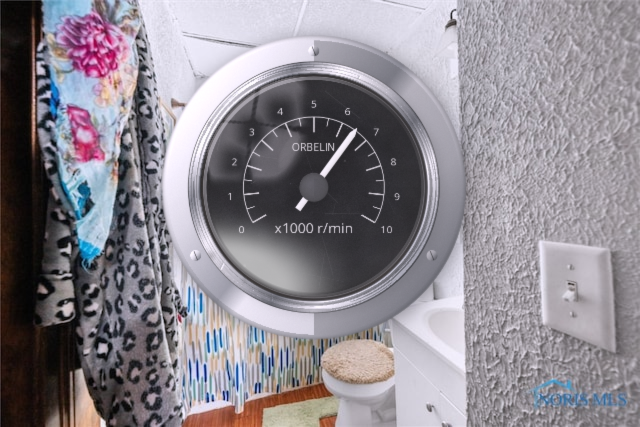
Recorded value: 6500 rpm
